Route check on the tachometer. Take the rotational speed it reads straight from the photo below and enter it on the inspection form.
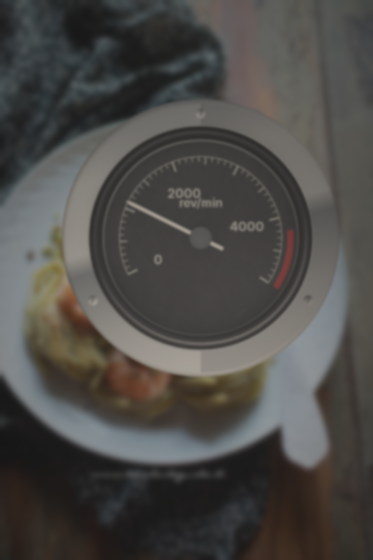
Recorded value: 1100 rpm
